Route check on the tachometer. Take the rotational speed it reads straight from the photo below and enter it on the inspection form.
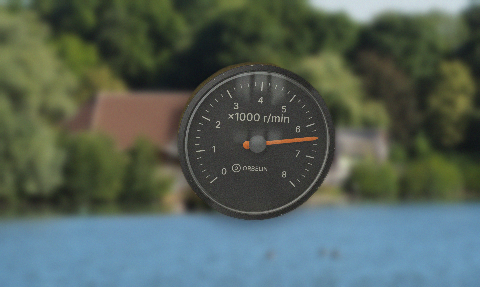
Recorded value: 6400 rpm
